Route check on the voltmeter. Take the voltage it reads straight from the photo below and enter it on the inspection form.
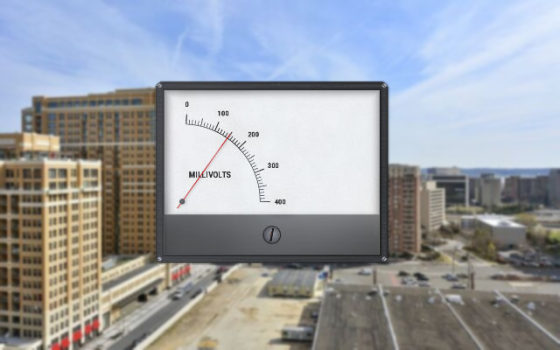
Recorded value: 150 mV
